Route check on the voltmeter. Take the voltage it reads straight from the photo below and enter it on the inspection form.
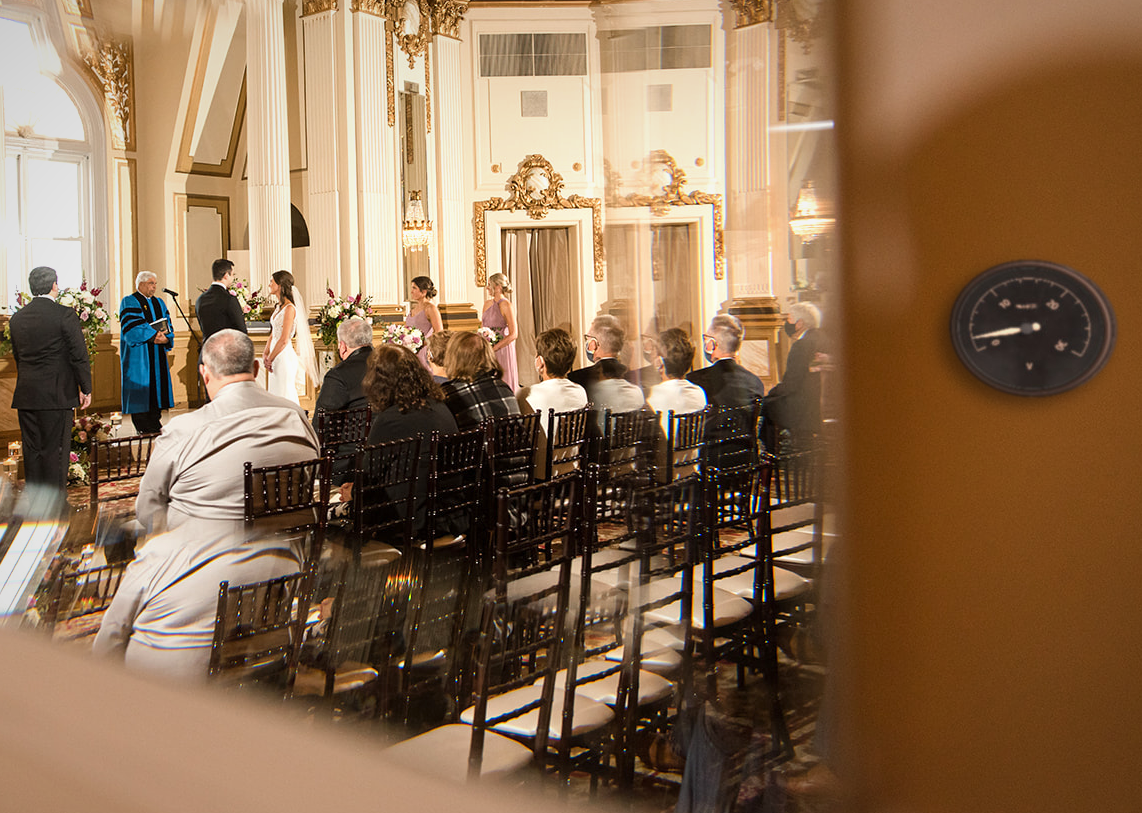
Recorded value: 2 V
